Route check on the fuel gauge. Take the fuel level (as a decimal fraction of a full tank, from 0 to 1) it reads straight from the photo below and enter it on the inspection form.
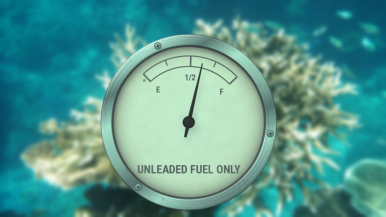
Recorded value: 0.625
